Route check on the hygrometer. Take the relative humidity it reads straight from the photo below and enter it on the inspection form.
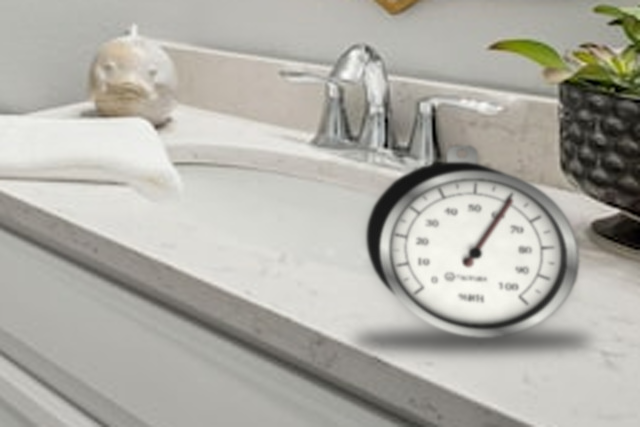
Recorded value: 60 %
